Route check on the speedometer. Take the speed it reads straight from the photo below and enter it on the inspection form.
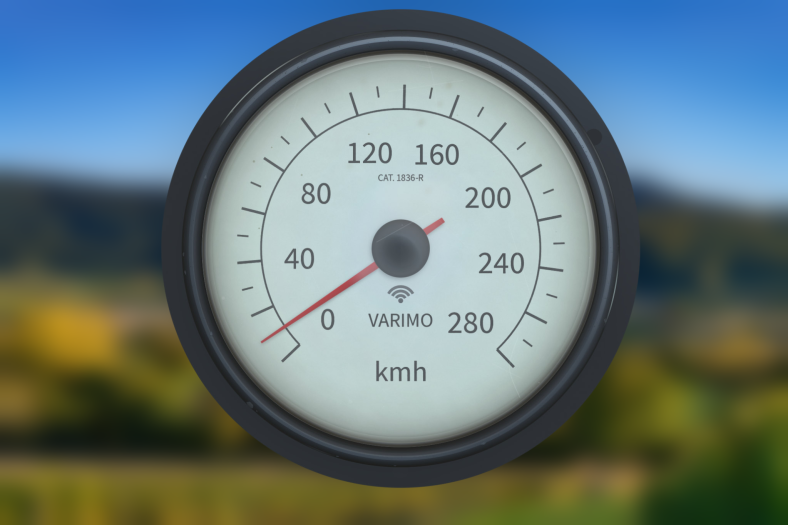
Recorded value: 10 km/h
